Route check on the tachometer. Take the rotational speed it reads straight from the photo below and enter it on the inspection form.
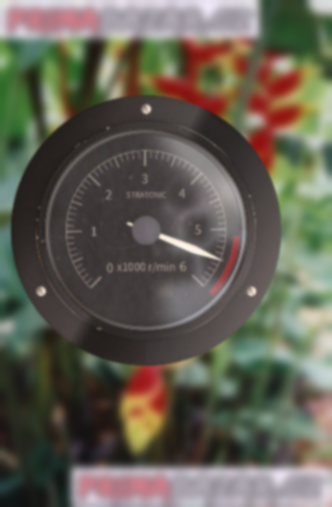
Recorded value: 5500 rpm
